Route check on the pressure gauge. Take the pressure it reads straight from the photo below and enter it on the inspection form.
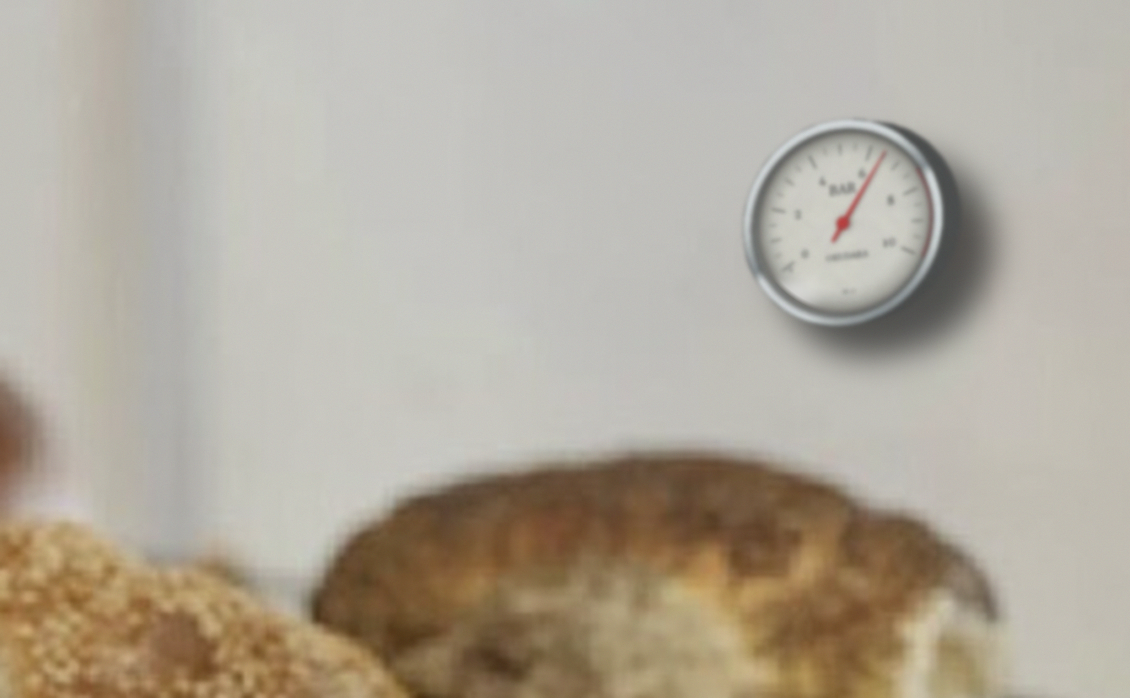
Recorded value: 6.5 bar
